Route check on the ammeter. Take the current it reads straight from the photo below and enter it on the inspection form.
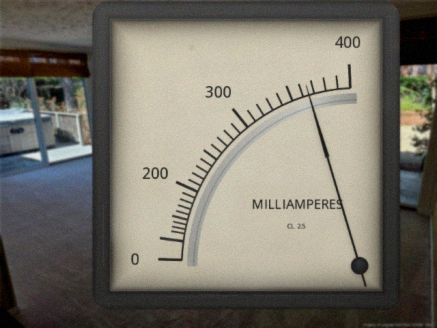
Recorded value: 365 mA
